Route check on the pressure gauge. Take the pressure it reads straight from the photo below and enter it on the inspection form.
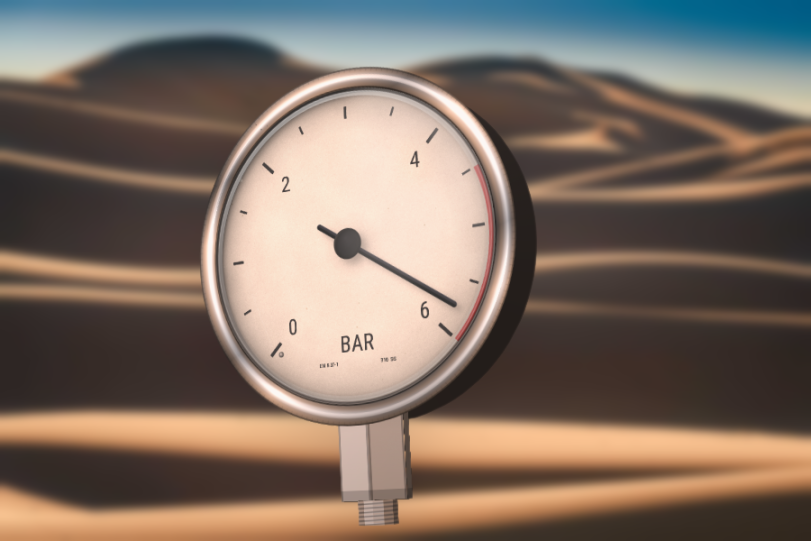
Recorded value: 5.75 bar
